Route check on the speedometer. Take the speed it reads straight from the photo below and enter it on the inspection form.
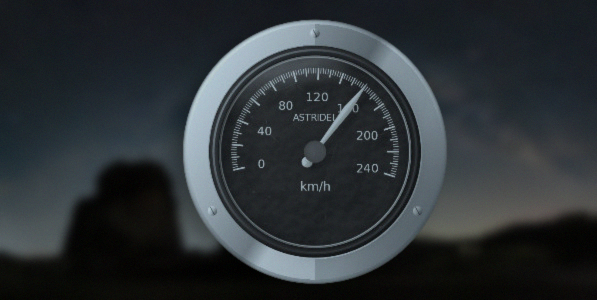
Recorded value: 160 km/h
